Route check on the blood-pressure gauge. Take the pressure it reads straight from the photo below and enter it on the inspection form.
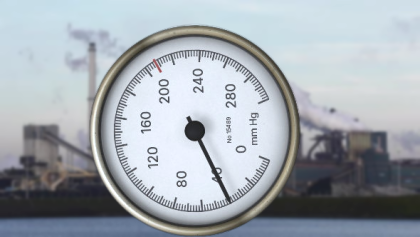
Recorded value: 40 mmHg
